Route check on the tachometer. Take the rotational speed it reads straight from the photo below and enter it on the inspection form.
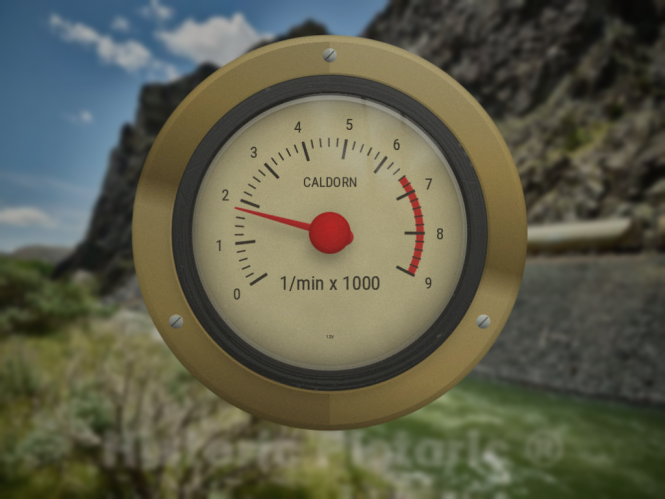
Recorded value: 1800 rpm
